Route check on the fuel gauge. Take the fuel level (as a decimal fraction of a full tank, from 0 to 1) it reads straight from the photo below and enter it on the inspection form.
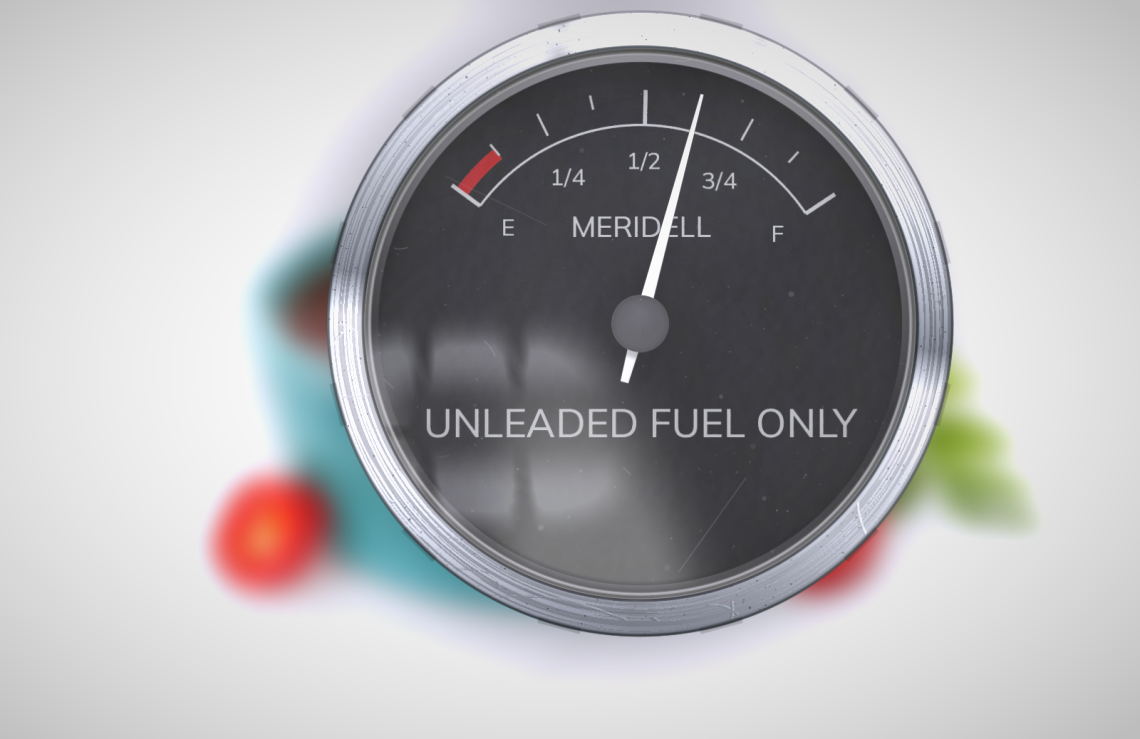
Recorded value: 0.625
